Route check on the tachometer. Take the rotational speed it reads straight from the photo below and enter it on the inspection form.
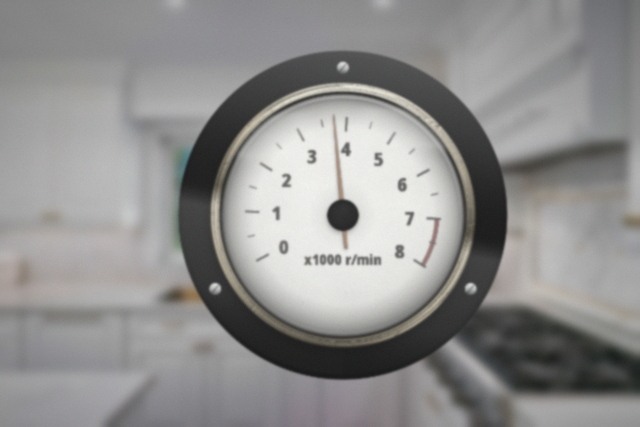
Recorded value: 3750 rpm
